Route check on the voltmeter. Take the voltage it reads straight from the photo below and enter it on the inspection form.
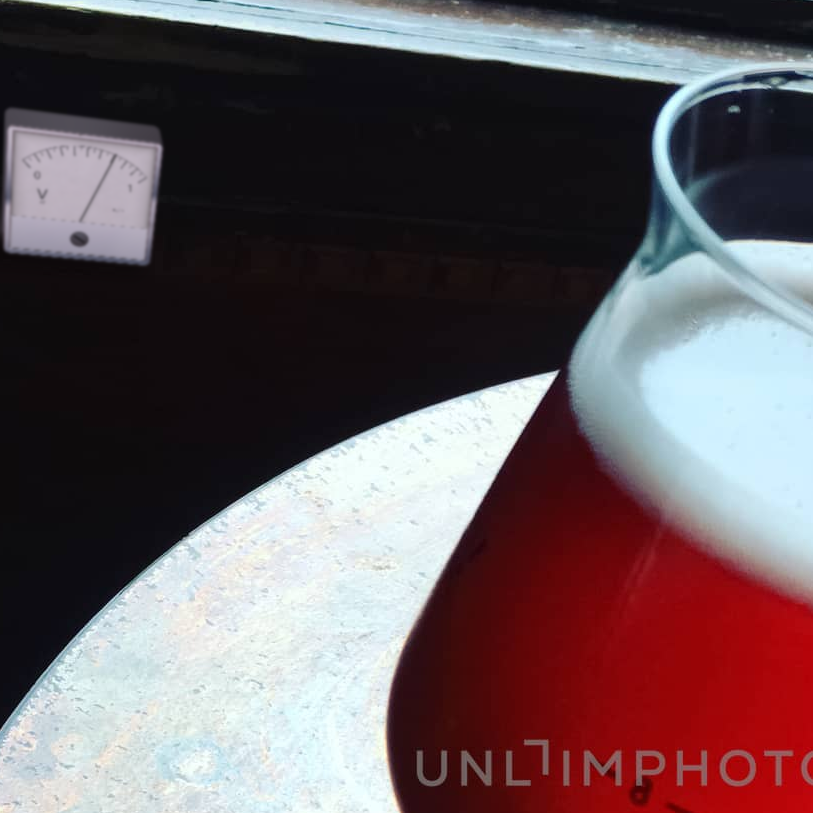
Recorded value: 0.7 V
